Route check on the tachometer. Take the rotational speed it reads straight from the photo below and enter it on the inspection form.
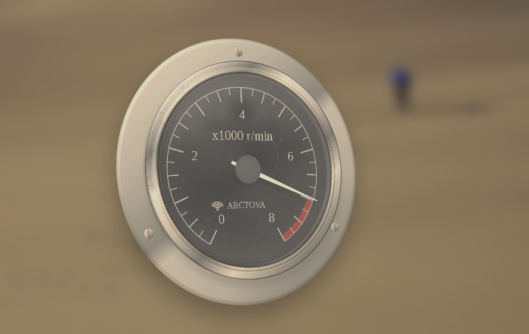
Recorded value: 7000 rpm
